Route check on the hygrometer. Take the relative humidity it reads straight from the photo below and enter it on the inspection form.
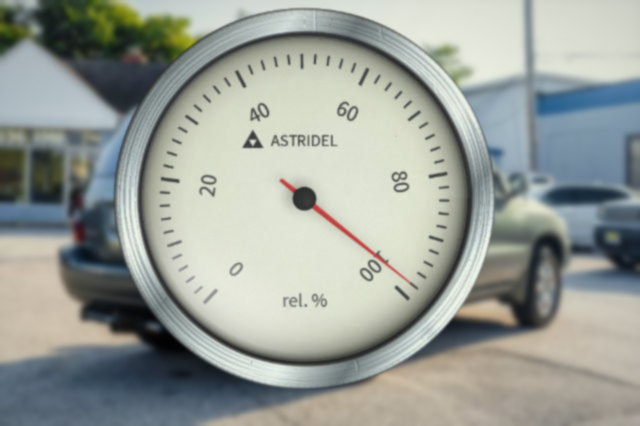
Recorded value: 98 %
